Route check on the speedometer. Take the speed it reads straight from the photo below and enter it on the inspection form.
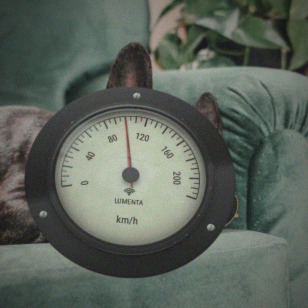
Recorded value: 100 km/h
